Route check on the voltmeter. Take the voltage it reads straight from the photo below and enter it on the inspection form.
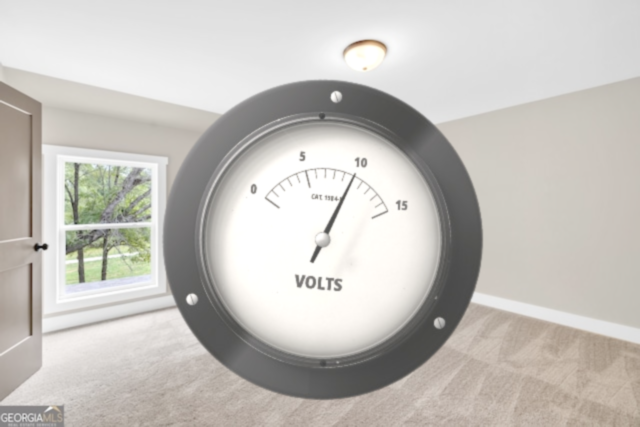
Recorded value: 10 V
